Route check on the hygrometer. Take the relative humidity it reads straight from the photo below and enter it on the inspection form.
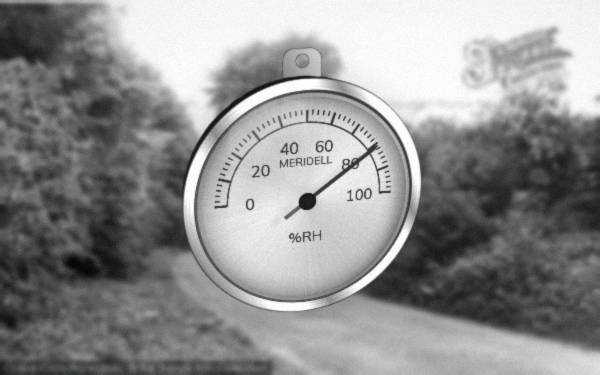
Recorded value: 80 %
